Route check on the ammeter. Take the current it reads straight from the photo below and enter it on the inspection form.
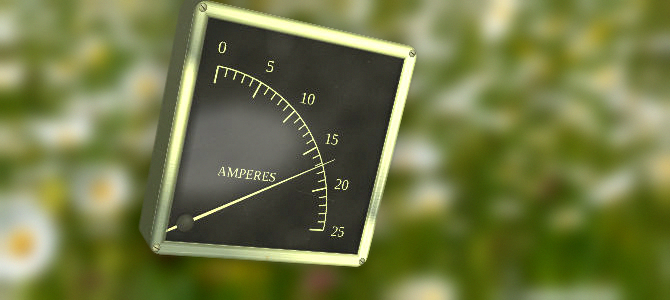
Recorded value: 17 A
